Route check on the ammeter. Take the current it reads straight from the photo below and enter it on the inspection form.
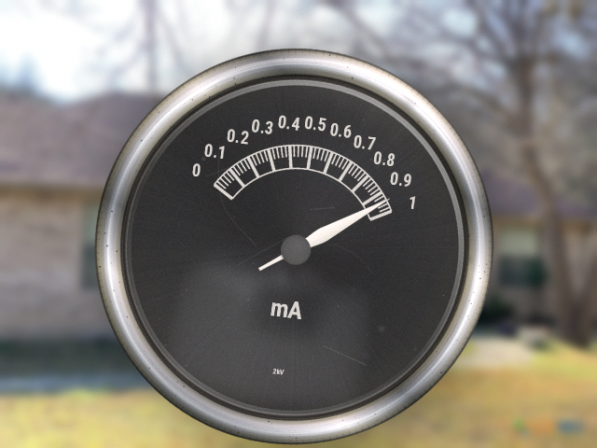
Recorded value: 0.94 mA
